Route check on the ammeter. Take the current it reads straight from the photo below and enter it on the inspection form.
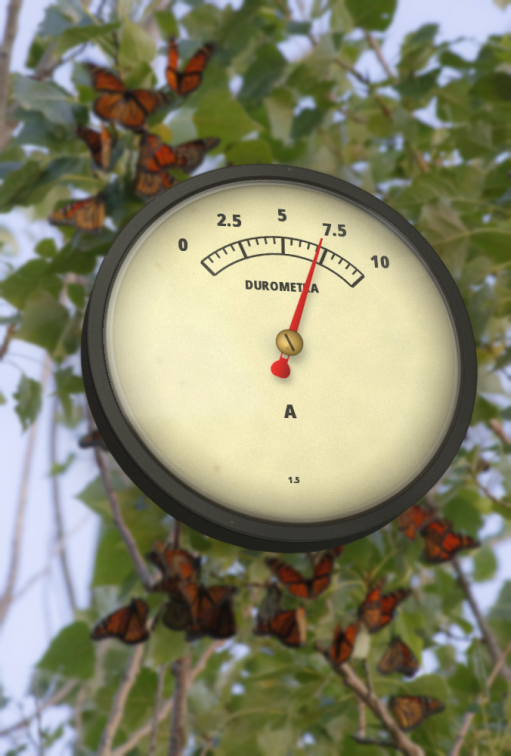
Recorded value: 7 A
